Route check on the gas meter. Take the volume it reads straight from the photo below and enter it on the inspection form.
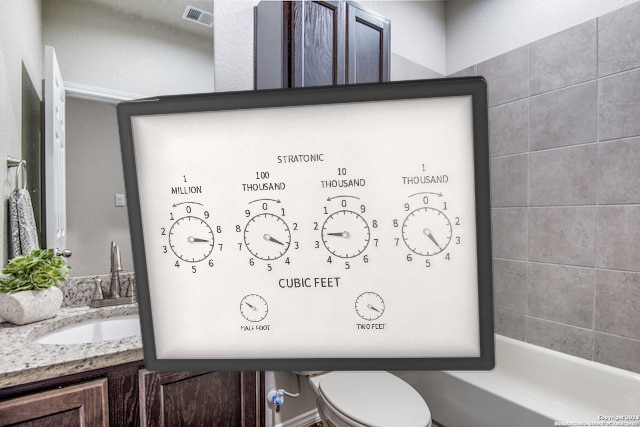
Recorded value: 732400 ft³
